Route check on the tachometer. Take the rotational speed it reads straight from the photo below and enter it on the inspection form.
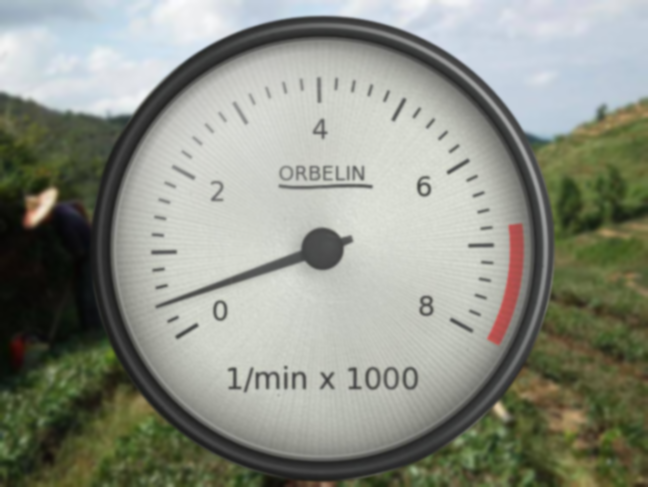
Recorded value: 400 rpm
